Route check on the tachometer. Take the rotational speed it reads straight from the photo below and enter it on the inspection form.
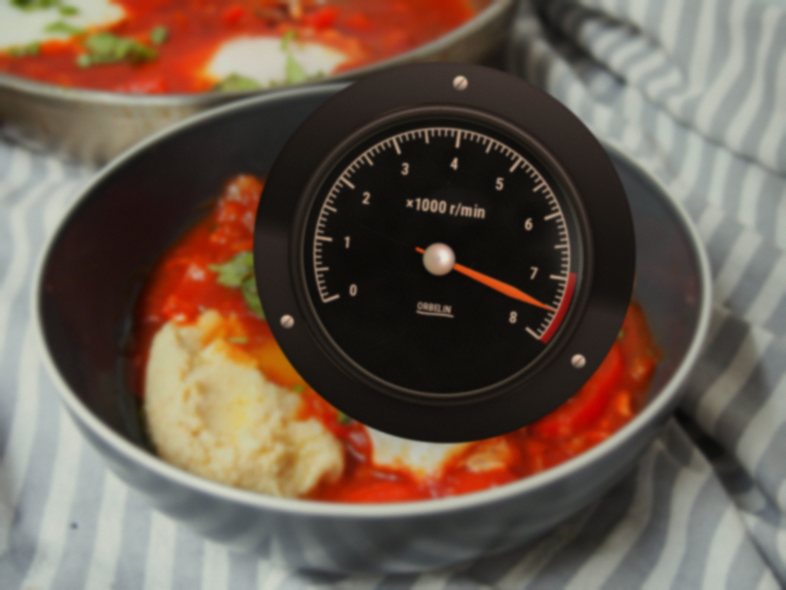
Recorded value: 7500 rpm
